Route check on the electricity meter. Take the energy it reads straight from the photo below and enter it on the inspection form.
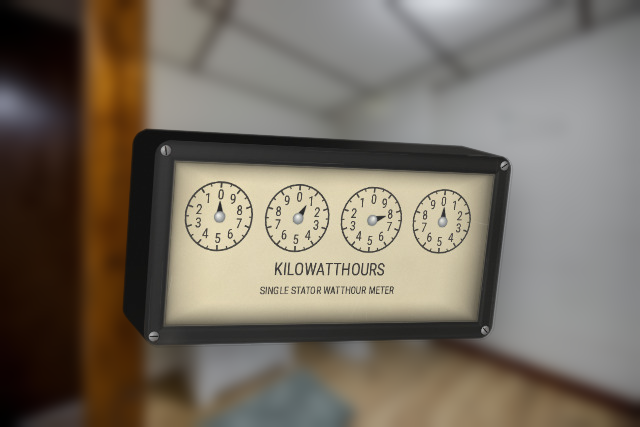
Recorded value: 80 kWh
